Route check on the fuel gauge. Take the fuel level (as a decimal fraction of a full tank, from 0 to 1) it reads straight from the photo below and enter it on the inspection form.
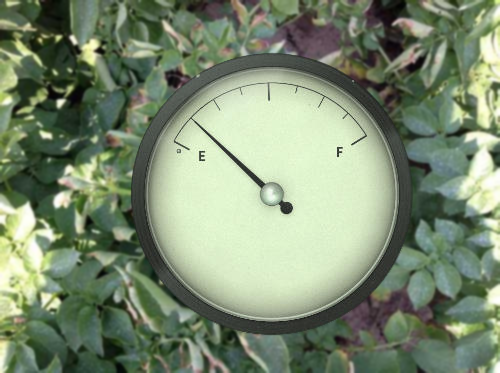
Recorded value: 0.125
